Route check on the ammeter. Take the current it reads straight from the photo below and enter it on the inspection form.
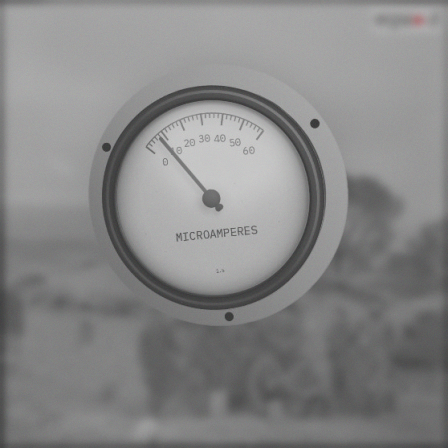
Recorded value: 8 µA
